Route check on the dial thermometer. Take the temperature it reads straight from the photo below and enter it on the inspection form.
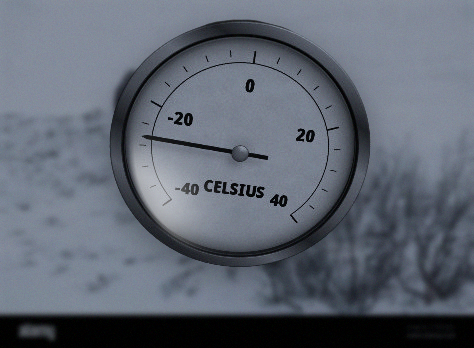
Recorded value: -26 °C
